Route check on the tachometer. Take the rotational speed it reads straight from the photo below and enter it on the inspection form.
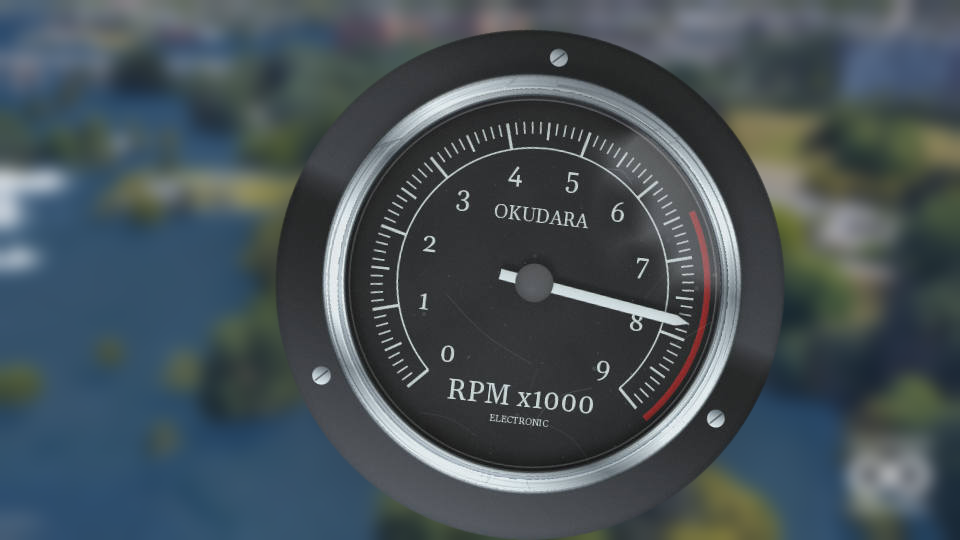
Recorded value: 7800 rpm
